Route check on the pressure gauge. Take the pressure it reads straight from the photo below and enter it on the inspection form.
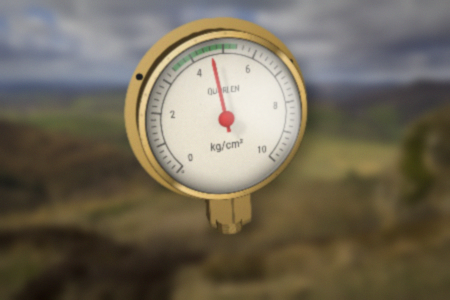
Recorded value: 4.6 kg/cm²
